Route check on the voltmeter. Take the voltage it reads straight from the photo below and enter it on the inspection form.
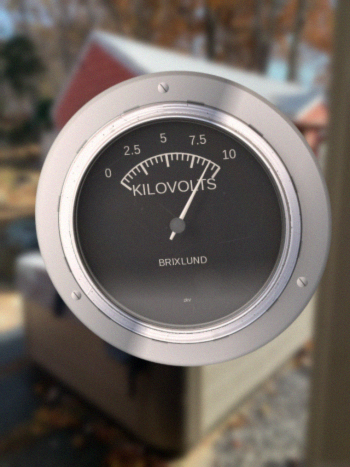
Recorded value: 9 kV
